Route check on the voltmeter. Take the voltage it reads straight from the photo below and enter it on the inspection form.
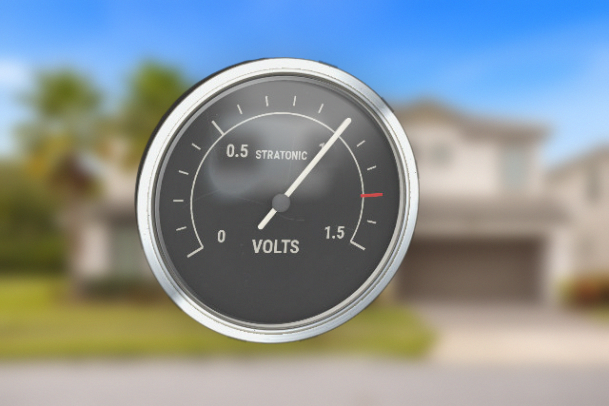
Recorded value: 1 V
